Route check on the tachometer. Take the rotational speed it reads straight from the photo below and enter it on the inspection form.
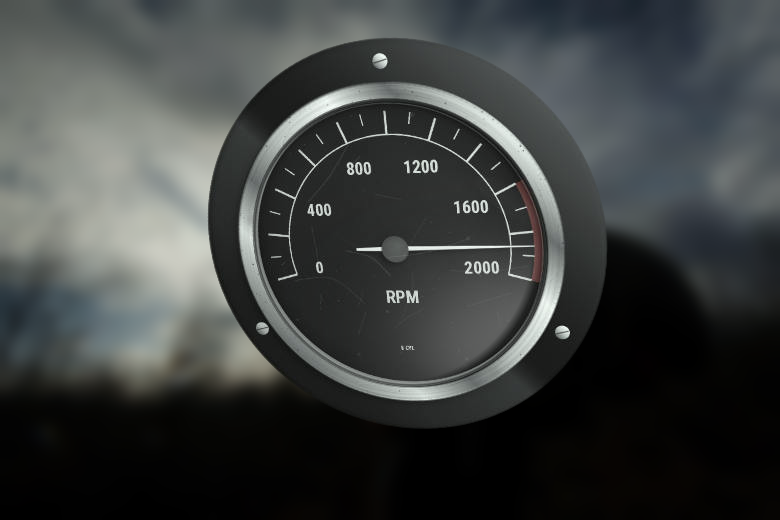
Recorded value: 1850 rpm
